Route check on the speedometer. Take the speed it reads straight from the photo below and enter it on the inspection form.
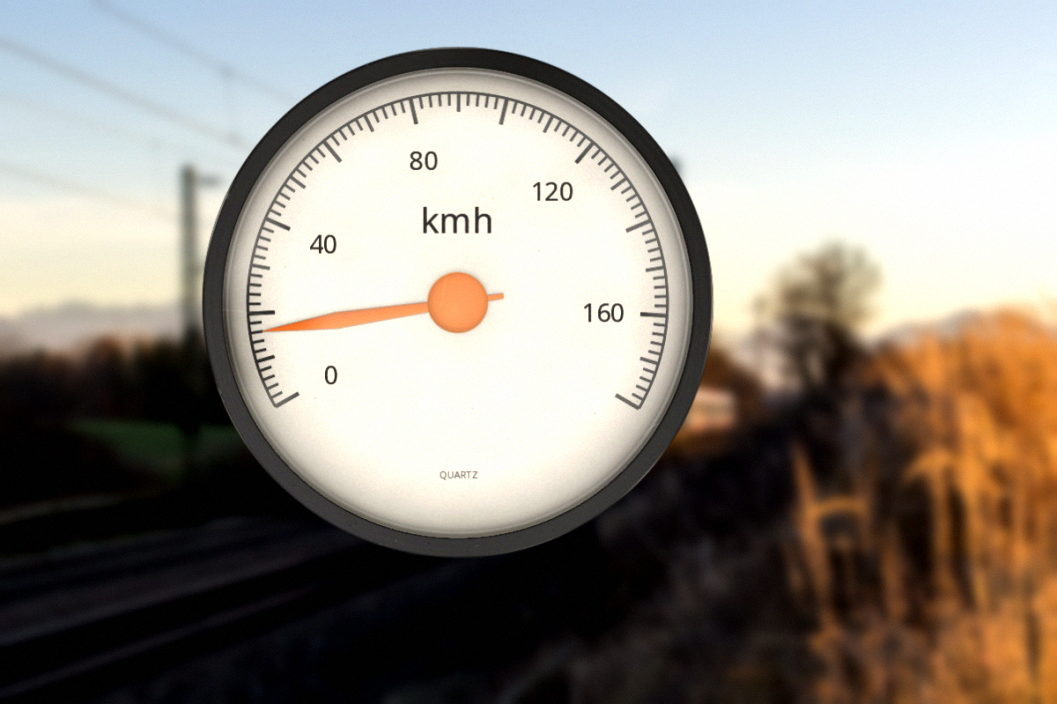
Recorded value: 16 km/h
